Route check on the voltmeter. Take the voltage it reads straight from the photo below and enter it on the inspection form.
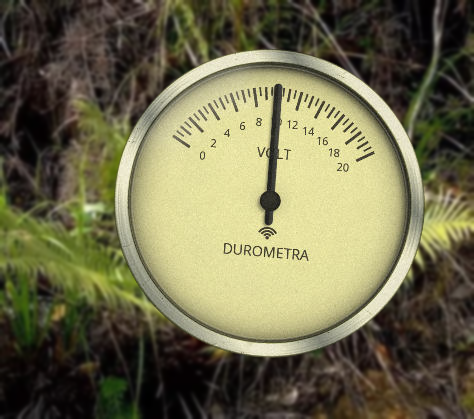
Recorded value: 10 V
